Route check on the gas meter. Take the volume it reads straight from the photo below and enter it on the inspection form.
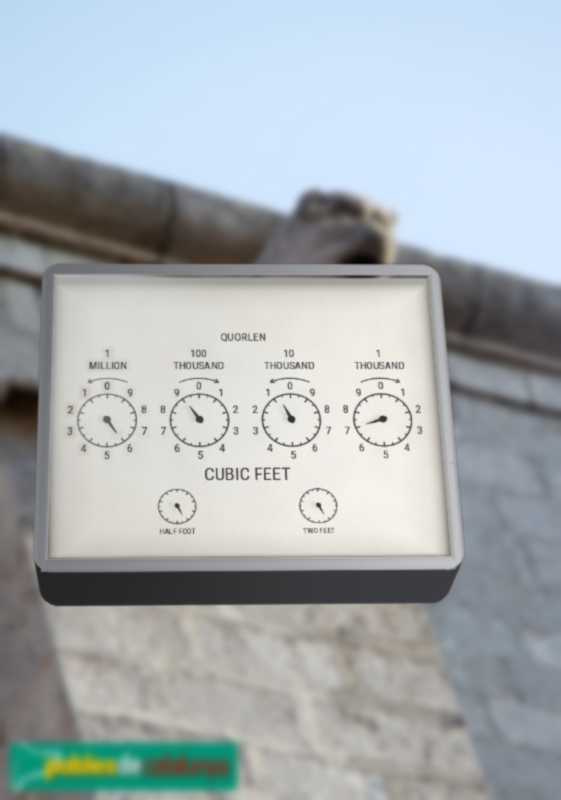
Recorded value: 590700 ft³
